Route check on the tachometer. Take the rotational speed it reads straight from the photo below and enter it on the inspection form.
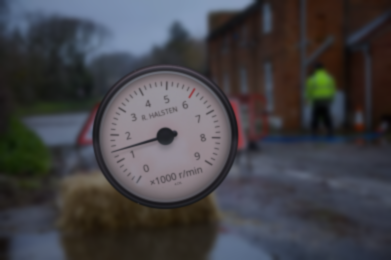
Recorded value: 1400 rpm
